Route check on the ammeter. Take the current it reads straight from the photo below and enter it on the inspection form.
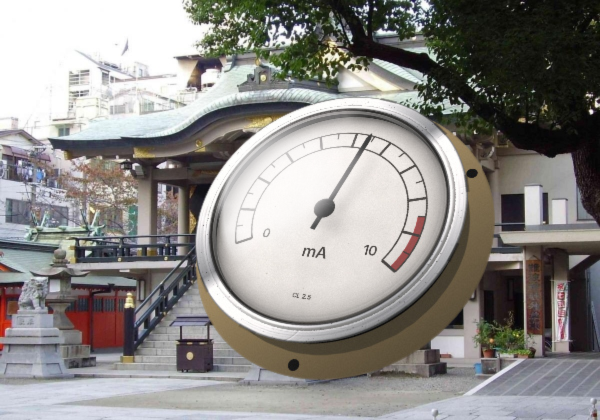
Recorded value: 5.5 mA
